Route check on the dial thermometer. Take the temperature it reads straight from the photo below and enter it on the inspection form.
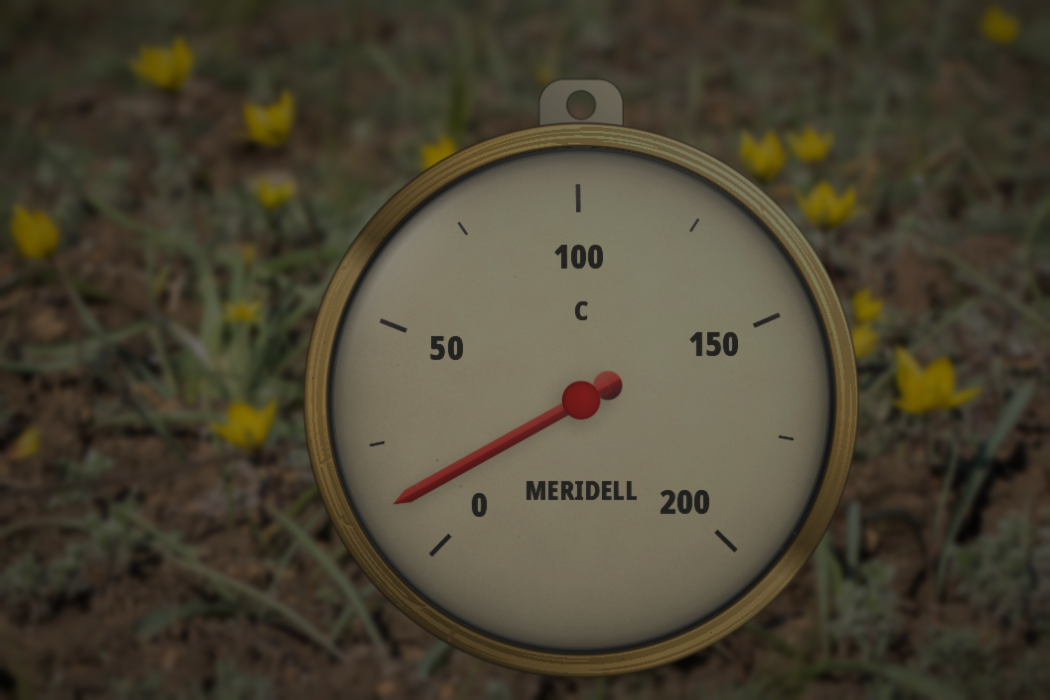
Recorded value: 12.5 °C
